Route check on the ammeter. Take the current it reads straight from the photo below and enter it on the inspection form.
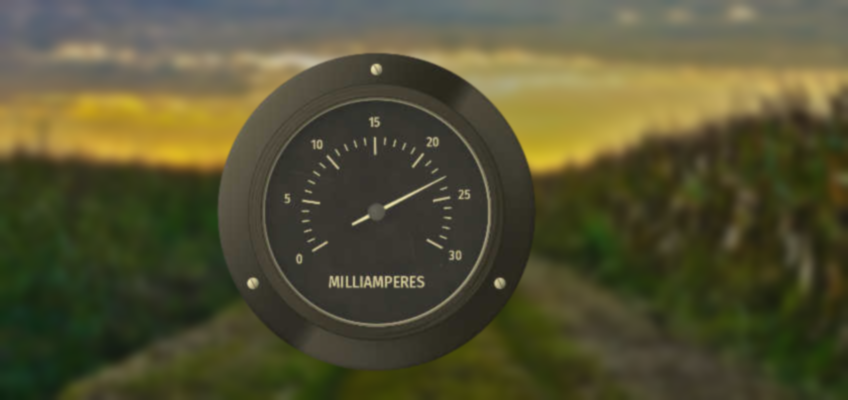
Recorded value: 23 mA
